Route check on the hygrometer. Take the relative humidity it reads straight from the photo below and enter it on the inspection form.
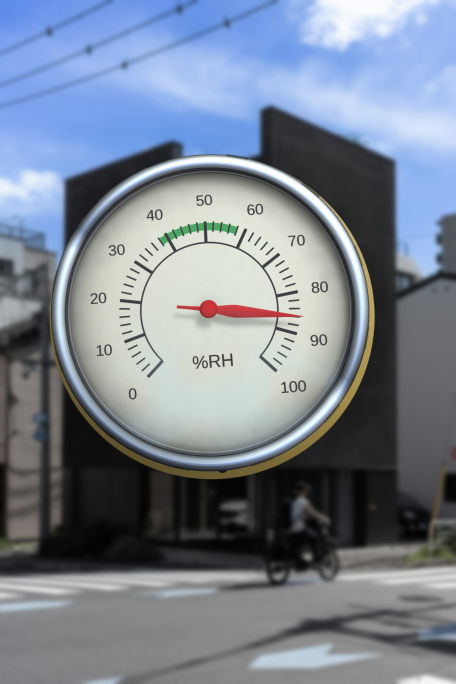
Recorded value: 86 %
